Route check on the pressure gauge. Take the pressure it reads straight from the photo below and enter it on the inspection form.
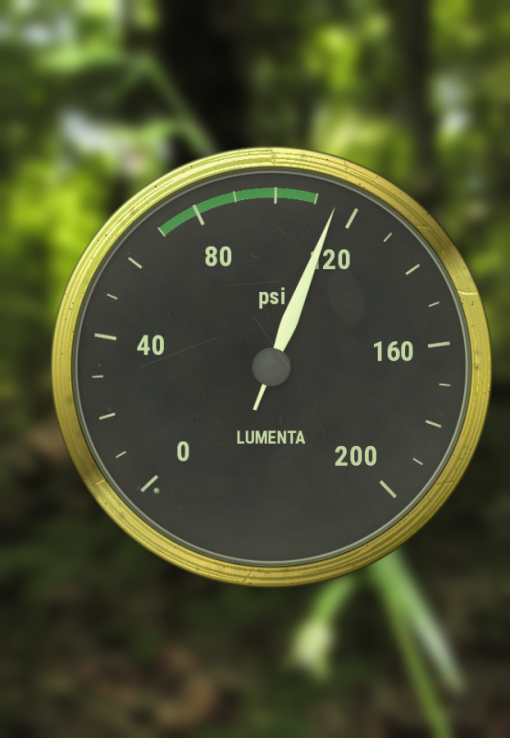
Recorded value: 115 psi
